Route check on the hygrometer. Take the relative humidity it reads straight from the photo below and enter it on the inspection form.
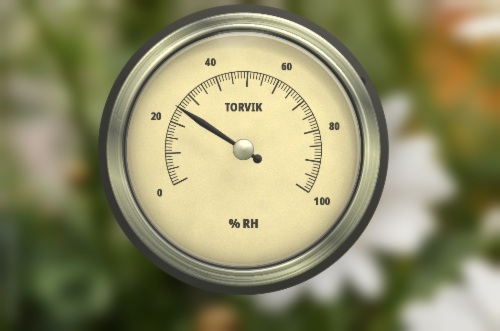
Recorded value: 25 %
